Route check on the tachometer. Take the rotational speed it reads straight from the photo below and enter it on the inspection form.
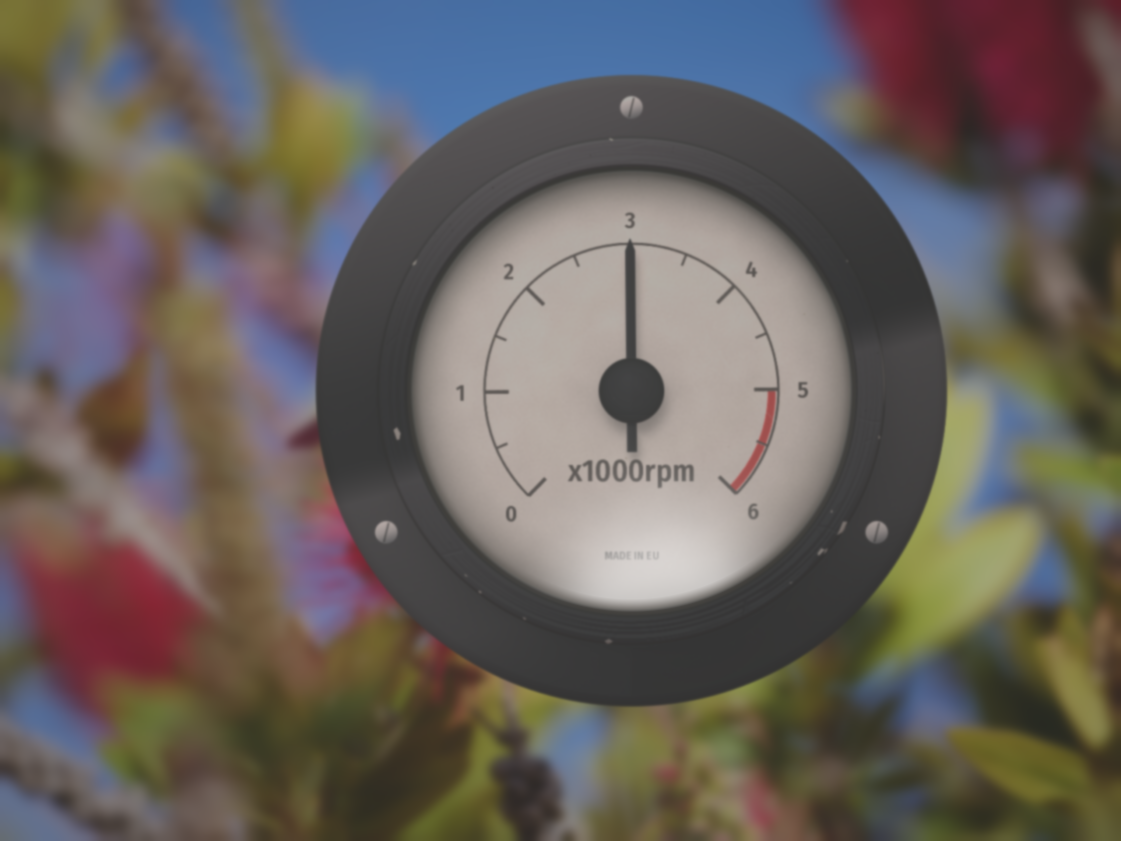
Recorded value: 3000 rpm
